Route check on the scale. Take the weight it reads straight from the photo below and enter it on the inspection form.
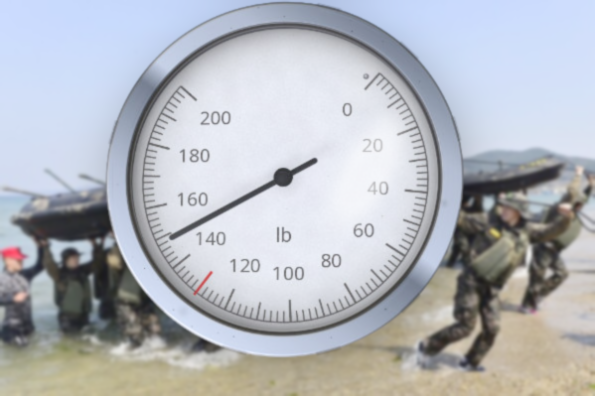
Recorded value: 148 lb
